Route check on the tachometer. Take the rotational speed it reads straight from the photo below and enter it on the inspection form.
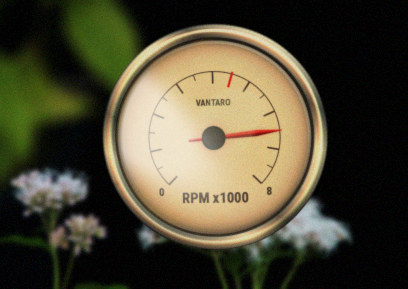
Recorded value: 6500 rpm
